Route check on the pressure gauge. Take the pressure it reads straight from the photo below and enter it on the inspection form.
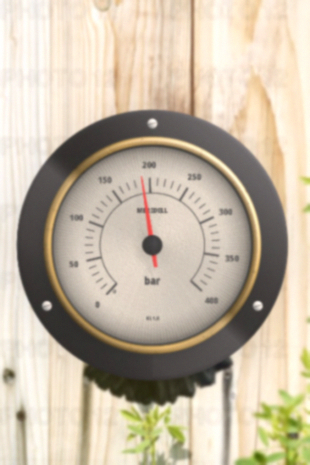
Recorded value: 190 bar
